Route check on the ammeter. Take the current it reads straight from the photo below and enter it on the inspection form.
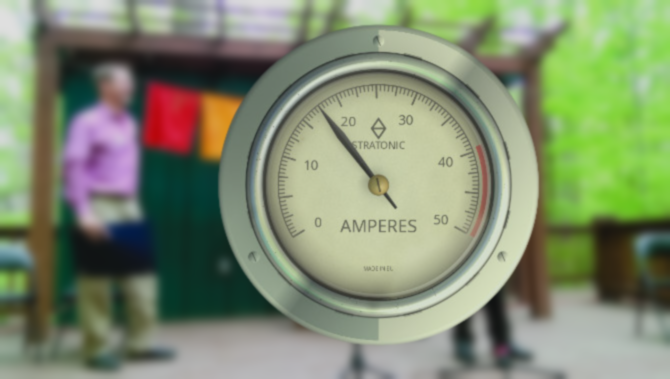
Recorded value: 17.5 A
